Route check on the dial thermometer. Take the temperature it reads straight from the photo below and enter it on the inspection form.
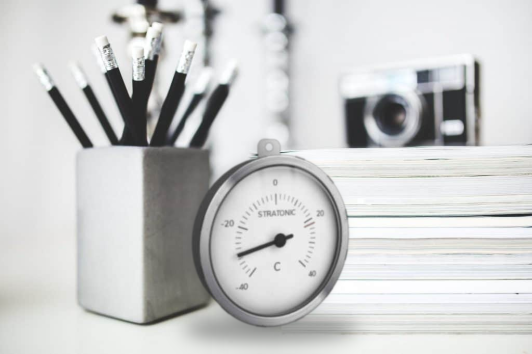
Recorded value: -30 °C
